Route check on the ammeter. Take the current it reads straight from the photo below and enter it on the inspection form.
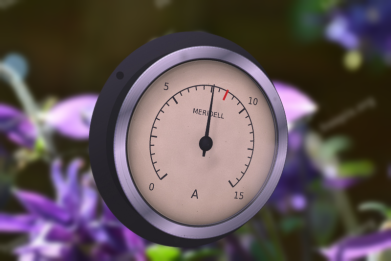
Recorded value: 7.5 A
